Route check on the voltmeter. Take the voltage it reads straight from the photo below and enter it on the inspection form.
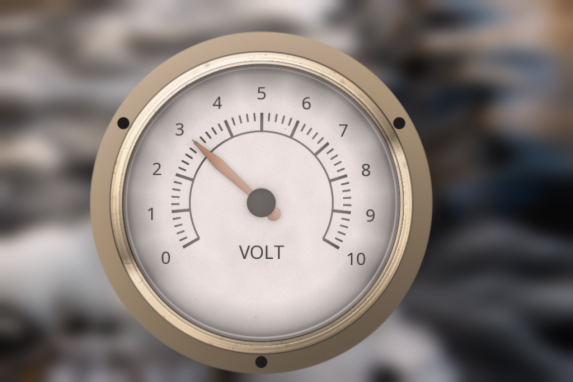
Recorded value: 3 V
